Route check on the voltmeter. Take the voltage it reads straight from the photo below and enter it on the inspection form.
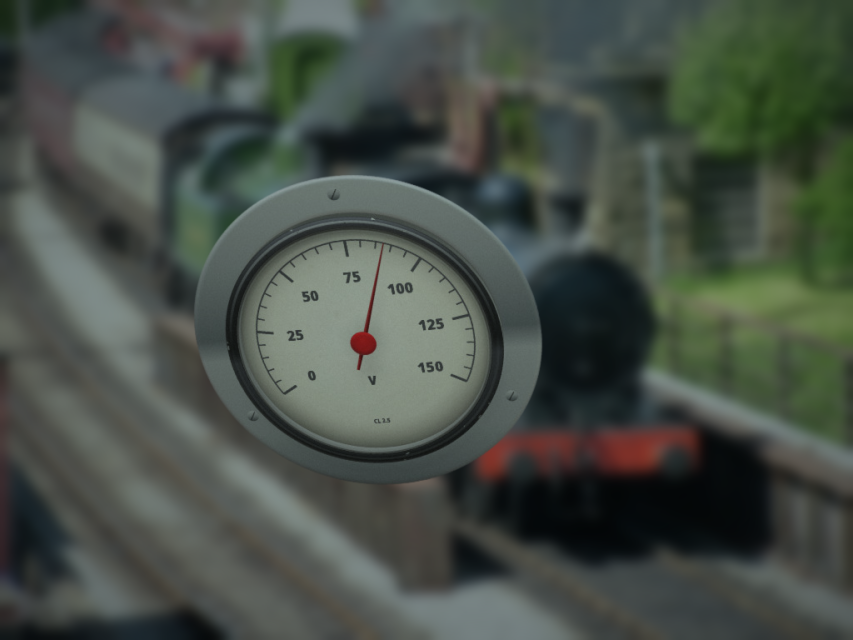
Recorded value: 87.5 V
